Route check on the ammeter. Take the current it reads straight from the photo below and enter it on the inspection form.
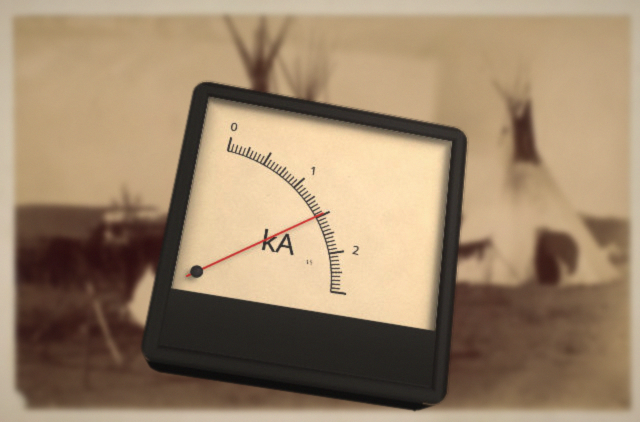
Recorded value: 1.5 kA
